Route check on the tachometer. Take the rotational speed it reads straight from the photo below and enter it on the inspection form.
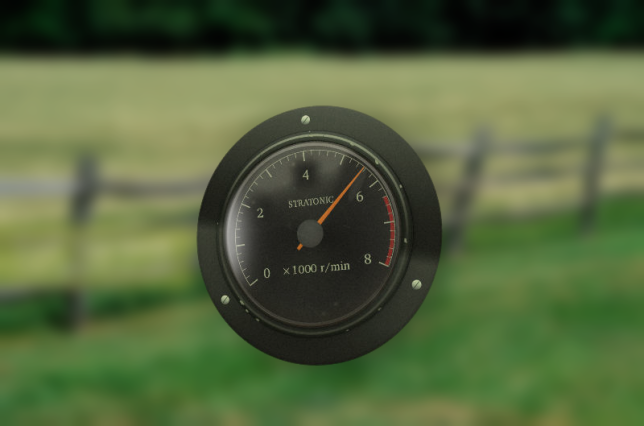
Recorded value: 5600 rpm
